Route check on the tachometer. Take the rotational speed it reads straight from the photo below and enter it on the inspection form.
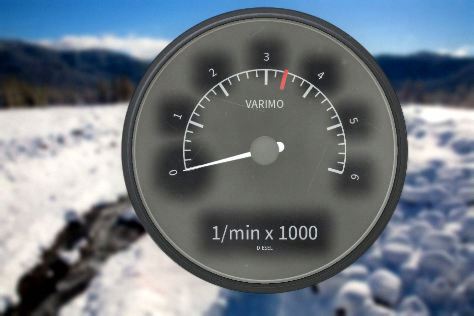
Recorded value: 0 rpm
